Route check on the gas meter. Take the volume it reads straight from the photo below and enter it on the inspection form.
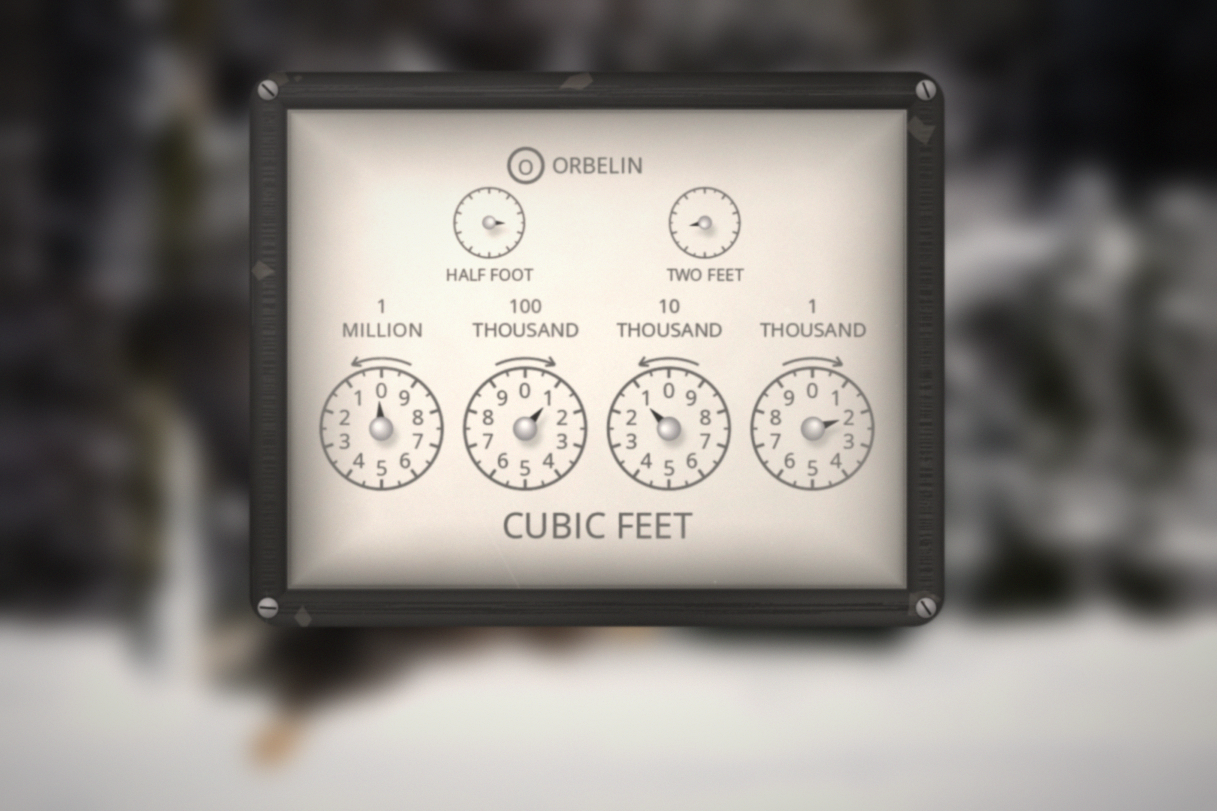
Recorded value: 11200 ft³
